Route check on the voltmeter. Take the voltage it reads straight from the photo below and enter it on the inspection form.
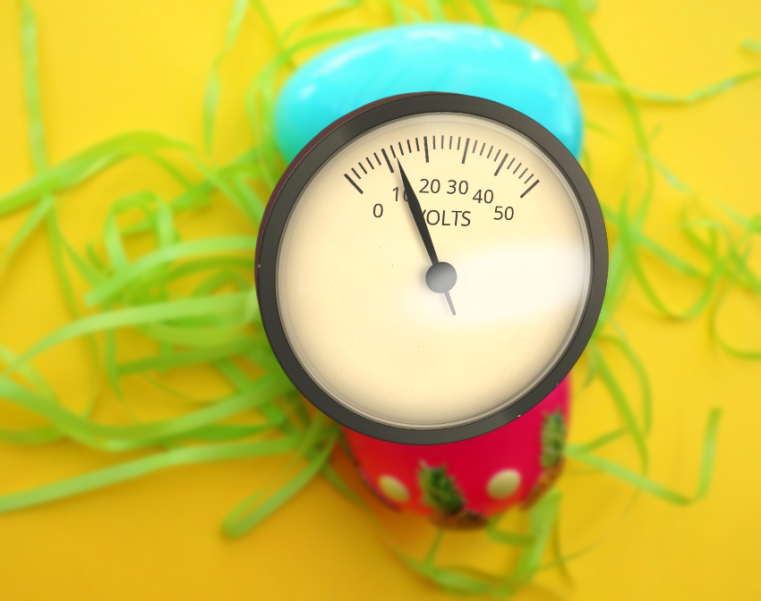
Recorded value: 12 V
